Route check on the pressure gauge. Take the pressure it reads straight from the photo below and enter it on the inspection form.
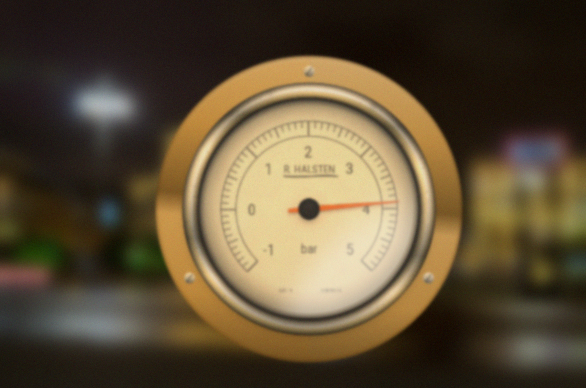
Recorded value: 3.9 bar
